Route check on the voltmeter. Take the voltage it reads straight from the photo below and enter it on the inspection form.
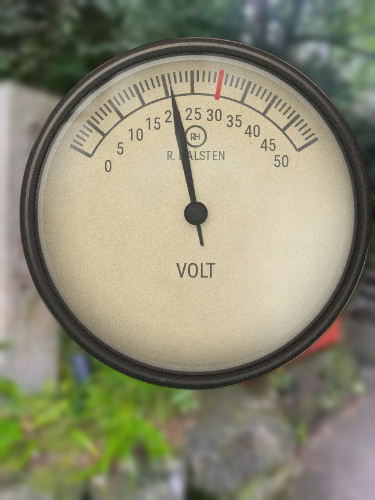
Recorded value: 21 V
